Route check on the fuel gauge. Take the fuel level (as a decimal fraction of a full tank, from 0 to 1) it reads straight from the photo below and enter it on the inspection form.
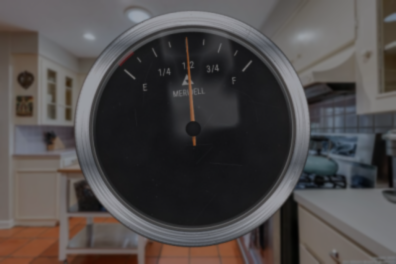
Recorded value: 0.5
